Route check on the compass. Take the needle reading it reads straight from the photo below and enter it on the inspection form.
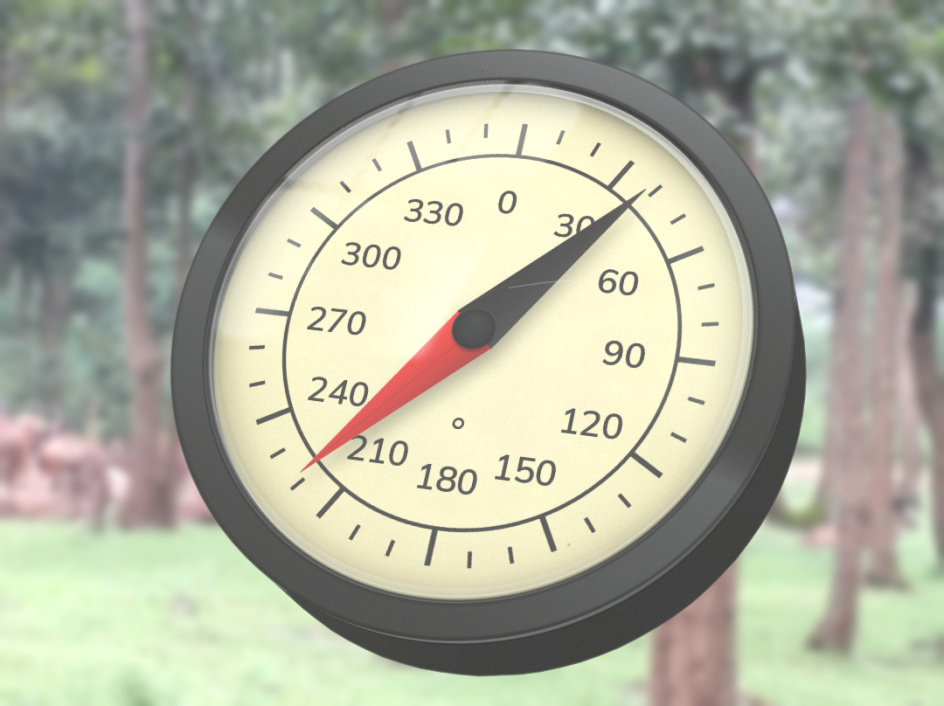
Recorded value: 220 °
